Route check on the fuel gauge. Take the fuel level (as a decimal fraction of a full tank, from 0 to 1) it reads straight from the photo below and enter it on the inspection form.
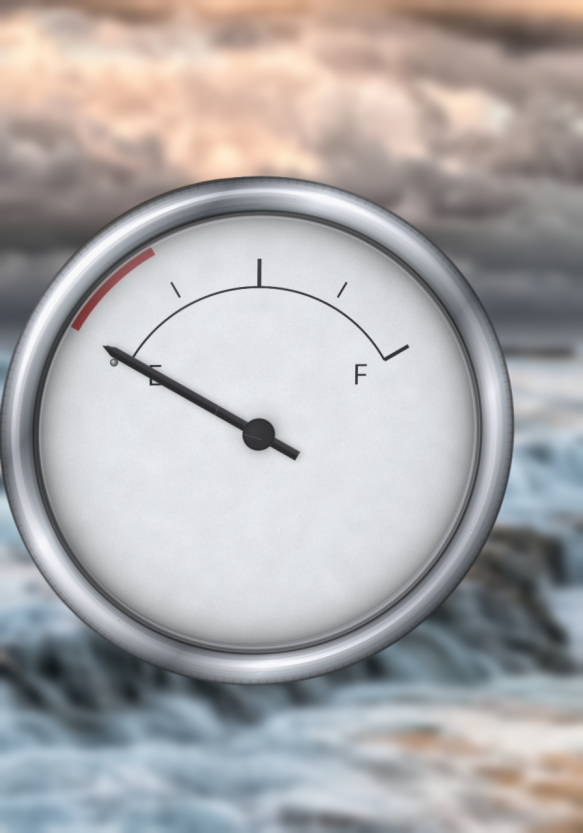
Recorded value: 0
